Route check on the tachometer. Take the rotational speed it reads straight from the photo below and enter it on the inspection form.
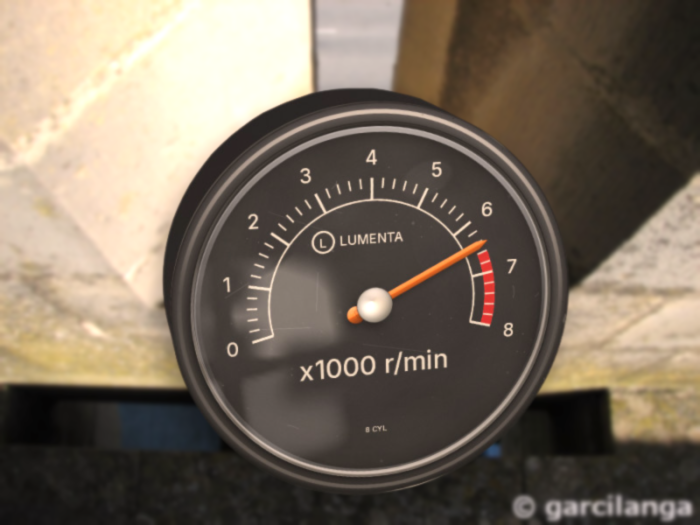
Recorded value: 6400 rpm
